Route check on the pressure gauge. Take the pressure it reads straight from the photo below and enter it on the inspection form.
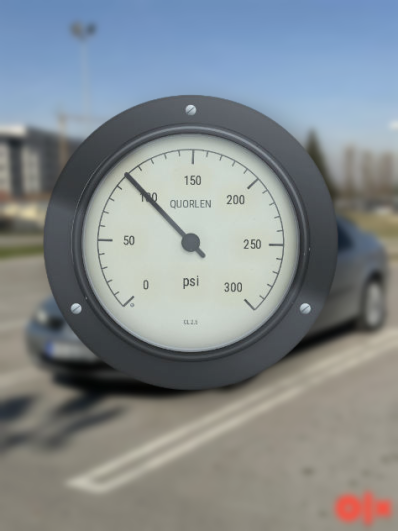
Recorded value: 100 psi
